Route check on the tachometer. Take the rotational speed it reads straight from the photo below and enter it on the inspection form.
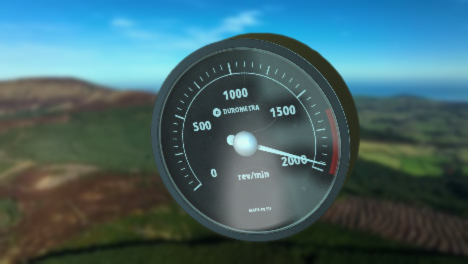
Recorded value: 1950 rpm
